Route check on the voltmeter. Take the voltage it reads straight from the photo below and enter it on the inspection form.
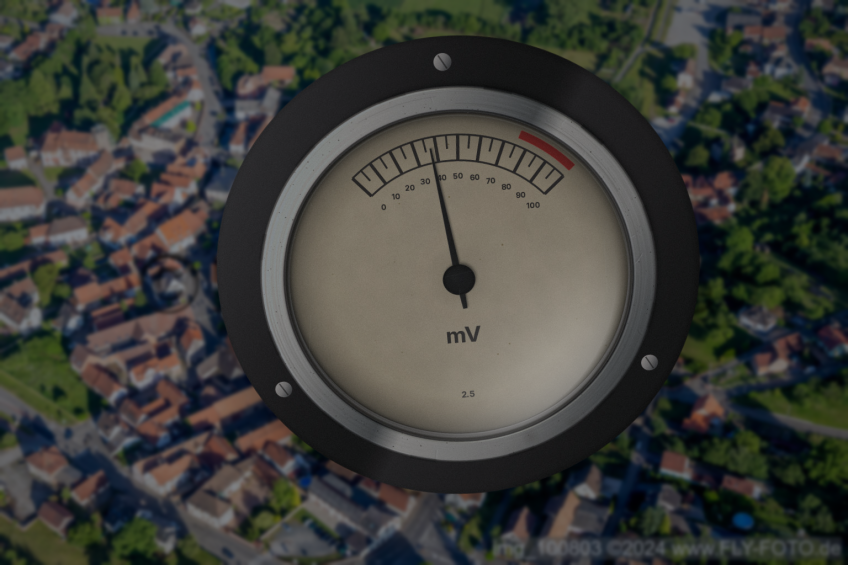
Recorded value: 37.5 mV
